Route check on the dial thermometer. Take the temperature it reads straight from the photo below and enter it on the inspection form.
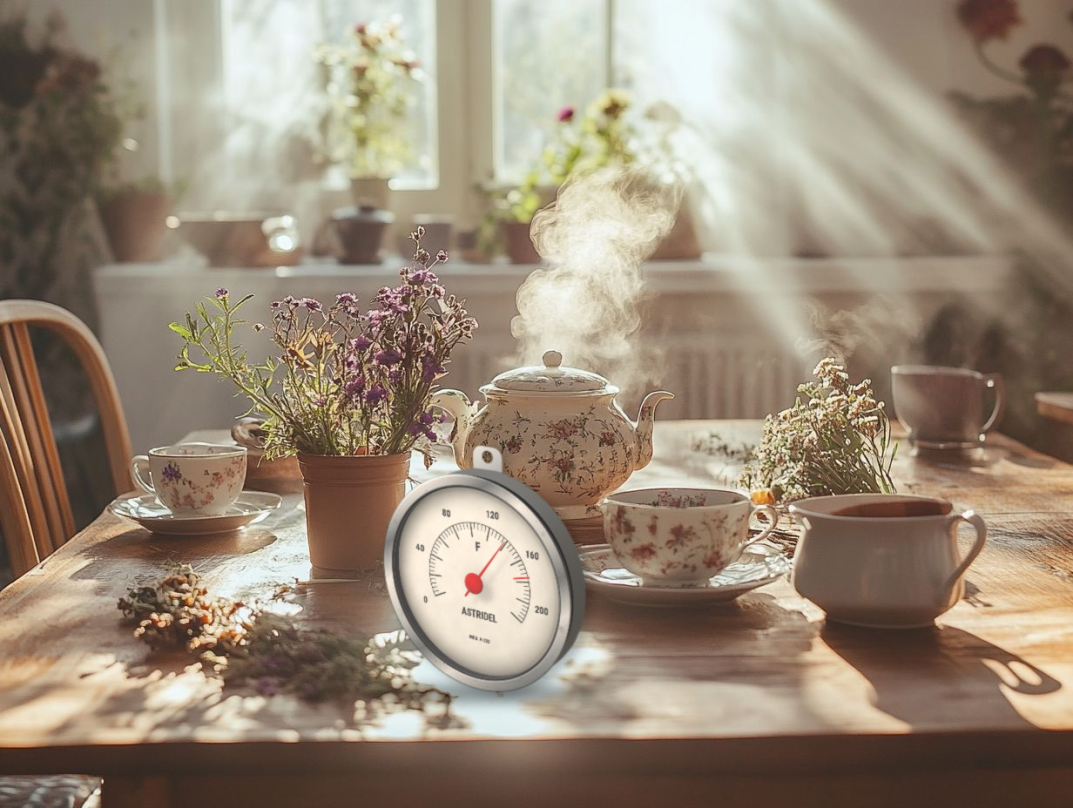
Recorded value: 140 °F
